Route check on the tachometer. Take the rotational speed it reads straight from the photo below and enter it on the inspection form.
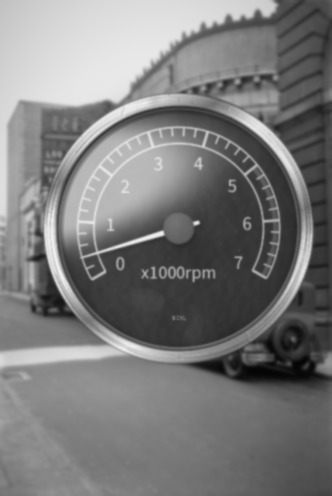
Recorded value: 400 rpm
